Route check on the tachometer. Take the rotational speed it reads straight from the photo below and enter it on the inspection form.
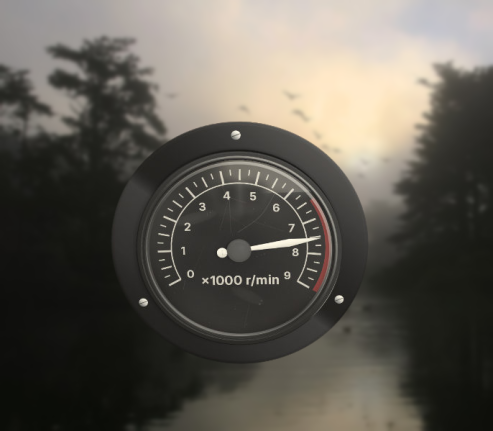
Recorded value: 7500 rpm
